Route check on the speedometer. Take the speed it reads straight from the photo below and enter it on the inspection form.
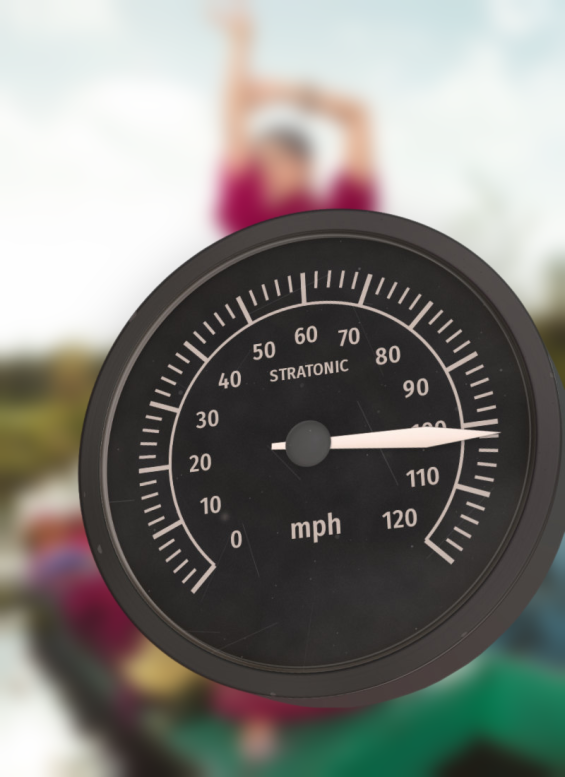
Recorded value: 102 mph
